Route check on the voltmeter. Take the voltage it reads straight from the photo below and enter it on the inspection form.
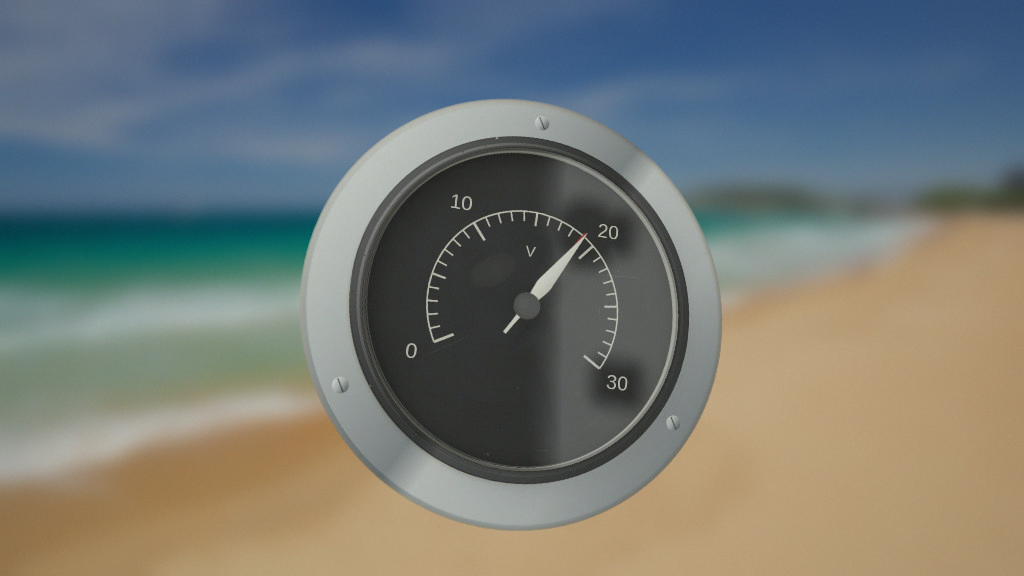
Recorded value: 19 V
